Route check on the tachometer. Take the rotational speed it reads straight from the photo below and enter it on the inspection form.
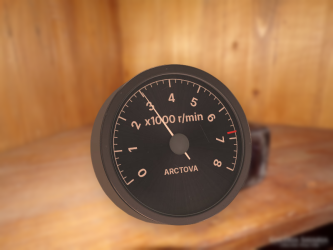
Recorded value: 3000 rpm
